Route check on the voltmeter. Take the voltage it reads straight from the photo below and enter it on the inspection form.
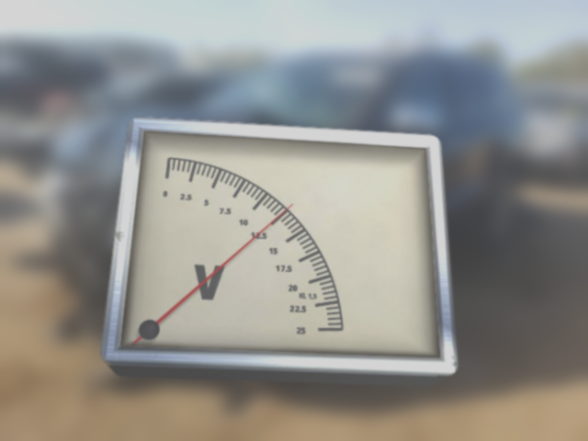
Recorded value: 12.5 V
